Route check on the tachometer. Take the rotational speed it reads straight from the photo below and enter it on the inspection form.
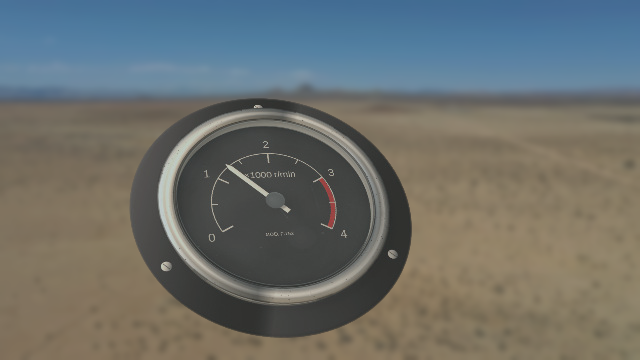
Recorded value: 1250 rpm
